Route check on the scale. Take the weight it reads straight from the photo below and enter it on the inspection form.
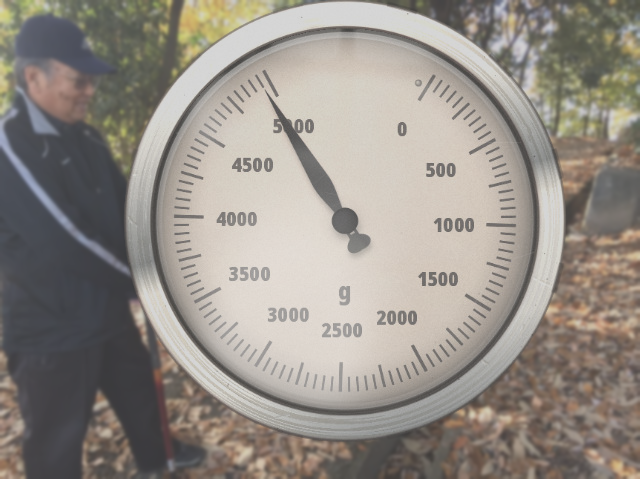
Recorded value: 4950 g
